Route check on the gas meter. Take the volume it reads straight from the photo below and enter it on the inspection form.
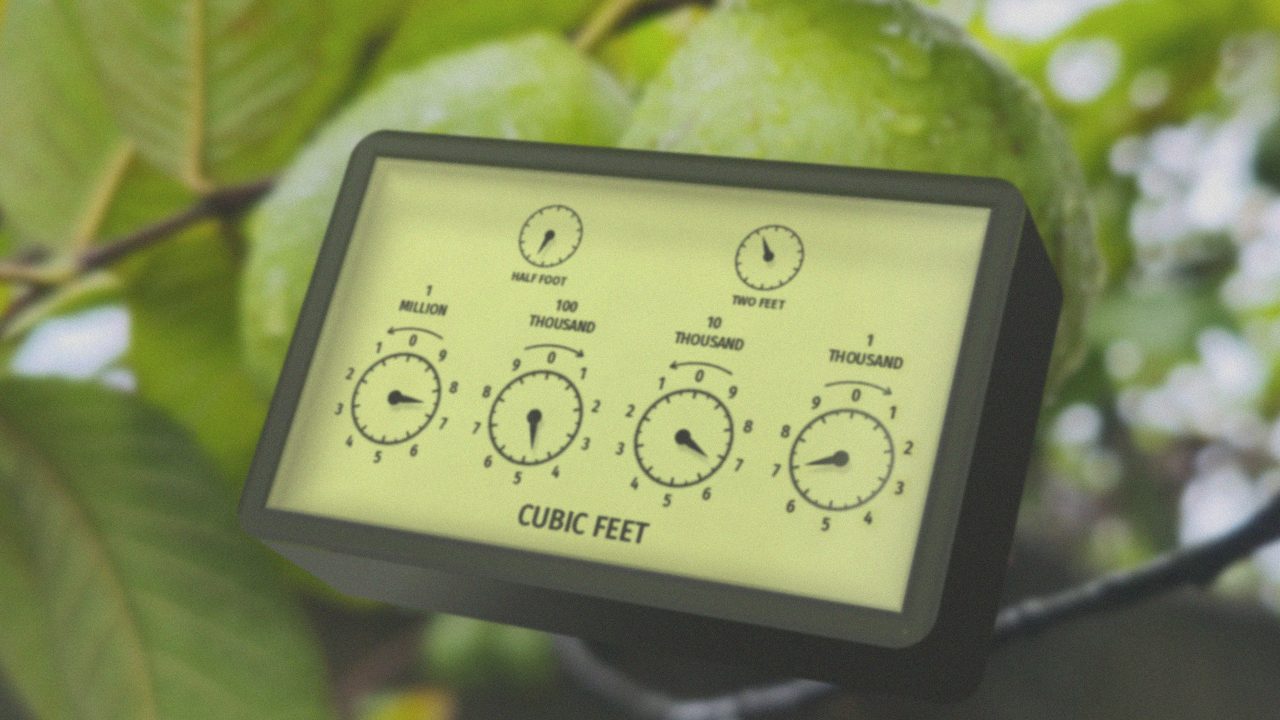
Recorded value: 746700 ft³
